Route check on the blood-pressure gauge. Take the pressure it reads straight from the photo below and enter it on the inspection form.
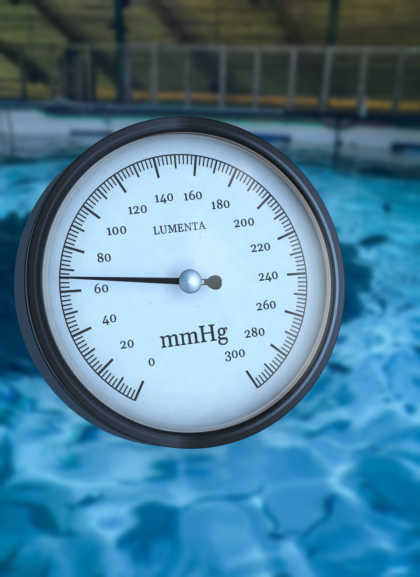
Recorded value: 66 mmHg
